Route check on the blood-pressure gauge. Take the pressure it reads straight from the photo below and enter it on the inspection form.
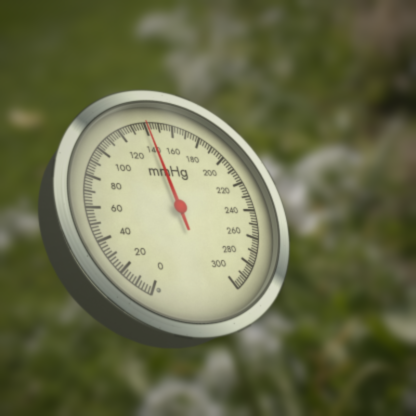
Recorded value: 140 mmHg
